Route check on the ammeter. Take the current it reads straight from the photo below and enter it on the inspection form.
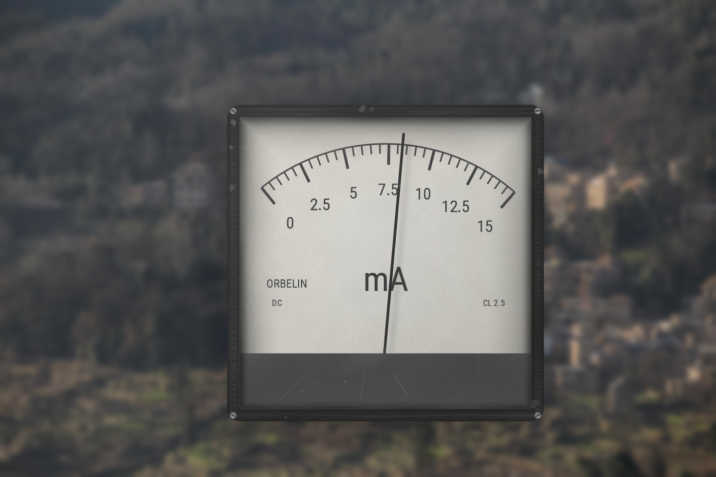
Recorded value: 8.25 mA
